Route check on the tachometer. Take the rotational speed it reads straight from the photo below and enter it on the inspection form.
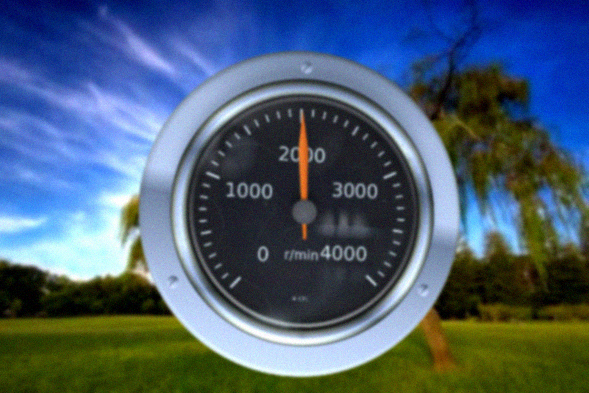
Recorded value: 2000 rpm
